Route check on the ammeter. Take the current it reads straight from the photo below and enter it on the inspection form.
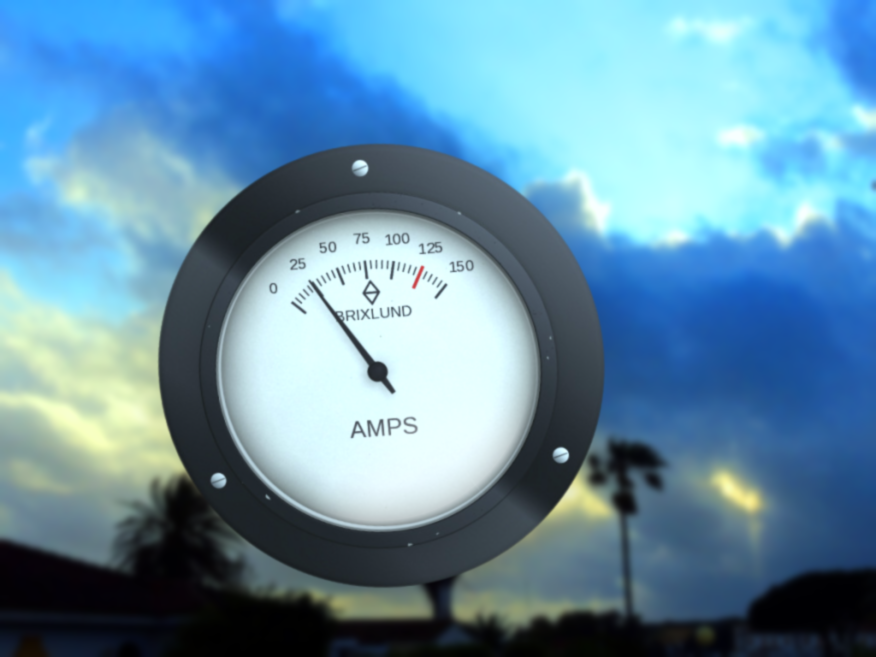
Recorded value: 25 A
